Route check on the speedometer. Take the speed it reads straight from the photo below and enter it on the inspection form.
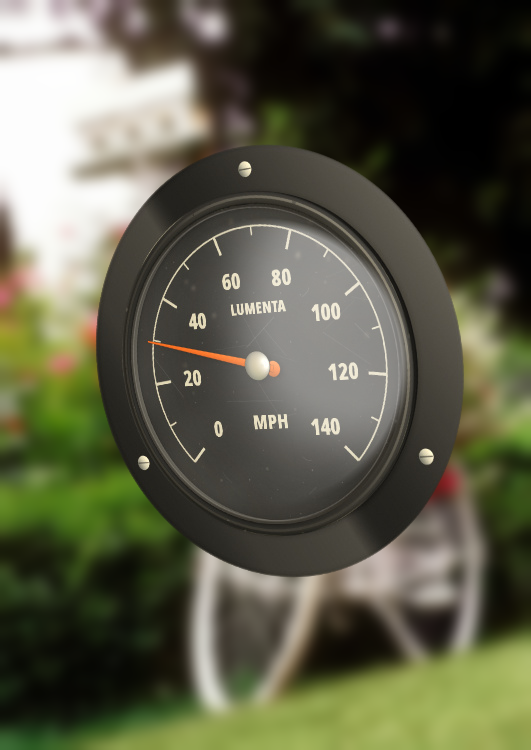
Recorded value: 30 mph
